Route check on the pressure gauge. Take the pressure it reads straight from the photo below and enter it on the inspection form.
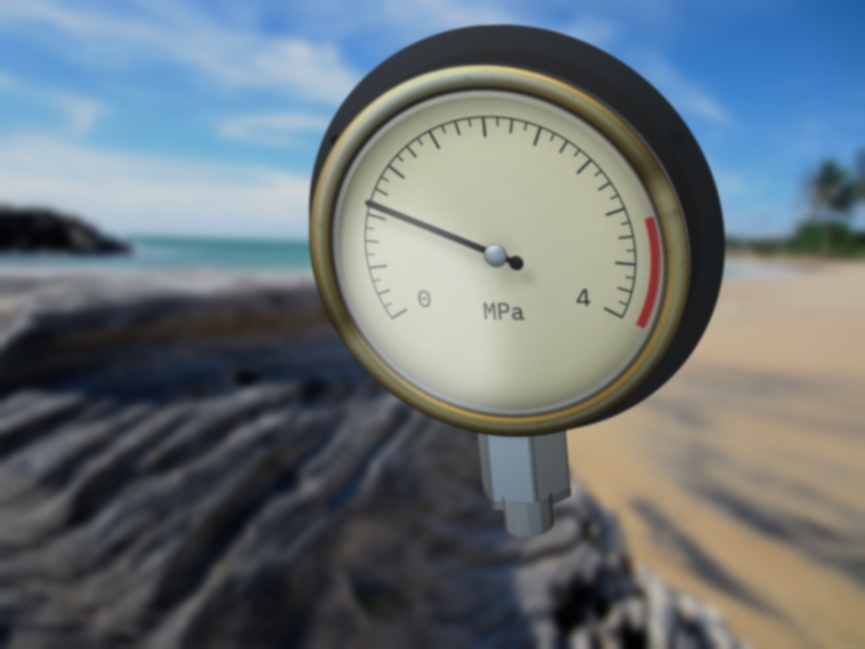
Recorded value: 0.9 MPa
